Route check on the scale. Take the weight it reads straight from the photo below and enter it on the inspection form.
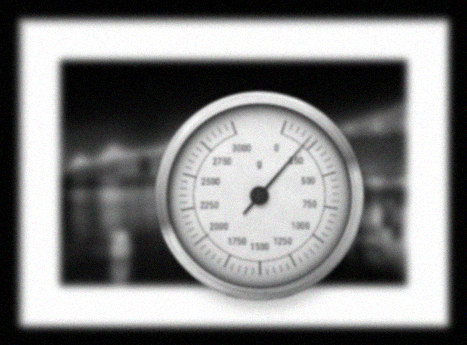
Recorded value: 200 g
